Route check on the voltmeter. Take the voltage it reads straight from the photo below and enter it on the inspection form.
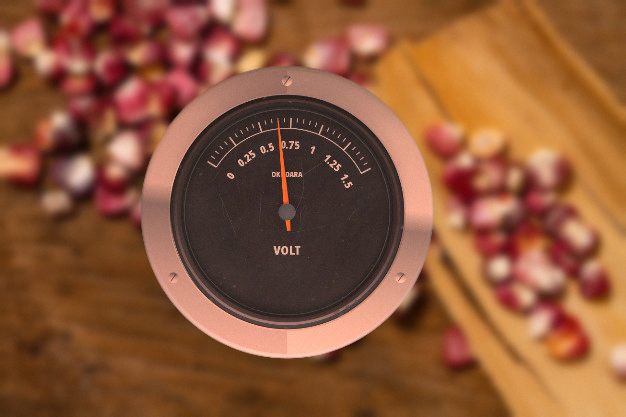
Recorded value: 0.65 V
